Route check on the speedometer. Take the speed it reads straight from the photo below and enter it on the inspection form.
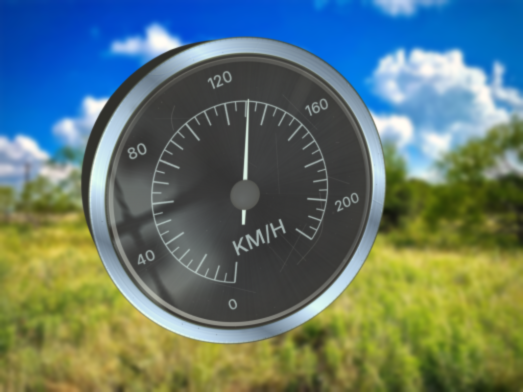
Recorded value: 130 km/h
